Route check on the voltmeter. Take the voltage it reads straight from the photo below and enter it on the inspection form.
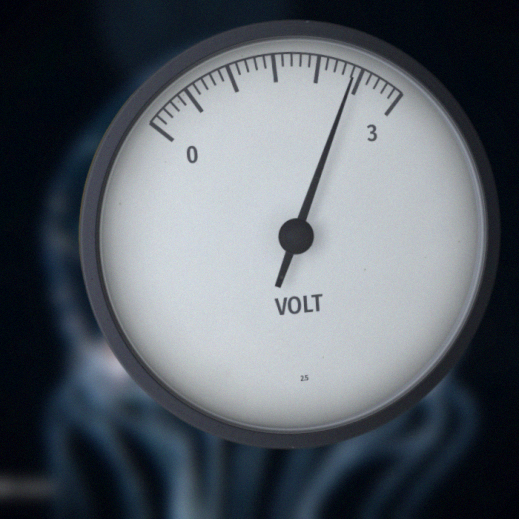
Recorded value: 2.4 V
